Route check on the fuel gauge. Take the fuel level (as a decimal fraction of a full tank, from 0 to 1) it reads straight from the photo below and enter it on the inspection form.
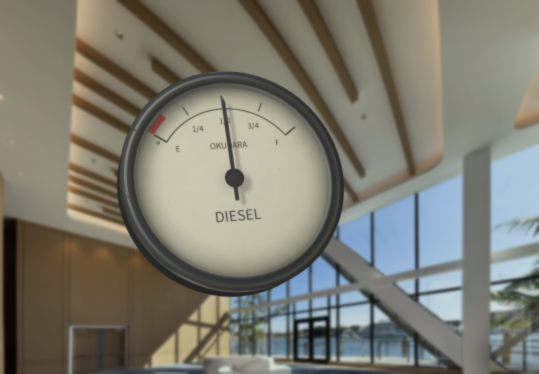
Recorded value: 0.5
